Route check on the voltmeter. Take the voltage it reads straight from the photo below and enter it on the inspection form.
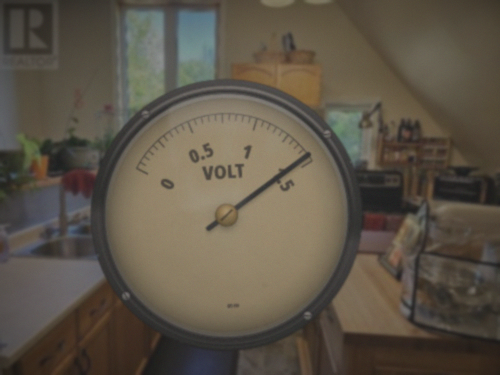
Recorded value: 1.45 V
